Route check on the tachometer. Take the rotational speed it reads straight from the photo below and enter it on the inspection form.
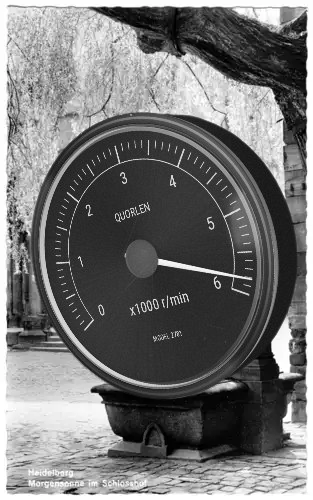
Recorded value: 5800 rpm
